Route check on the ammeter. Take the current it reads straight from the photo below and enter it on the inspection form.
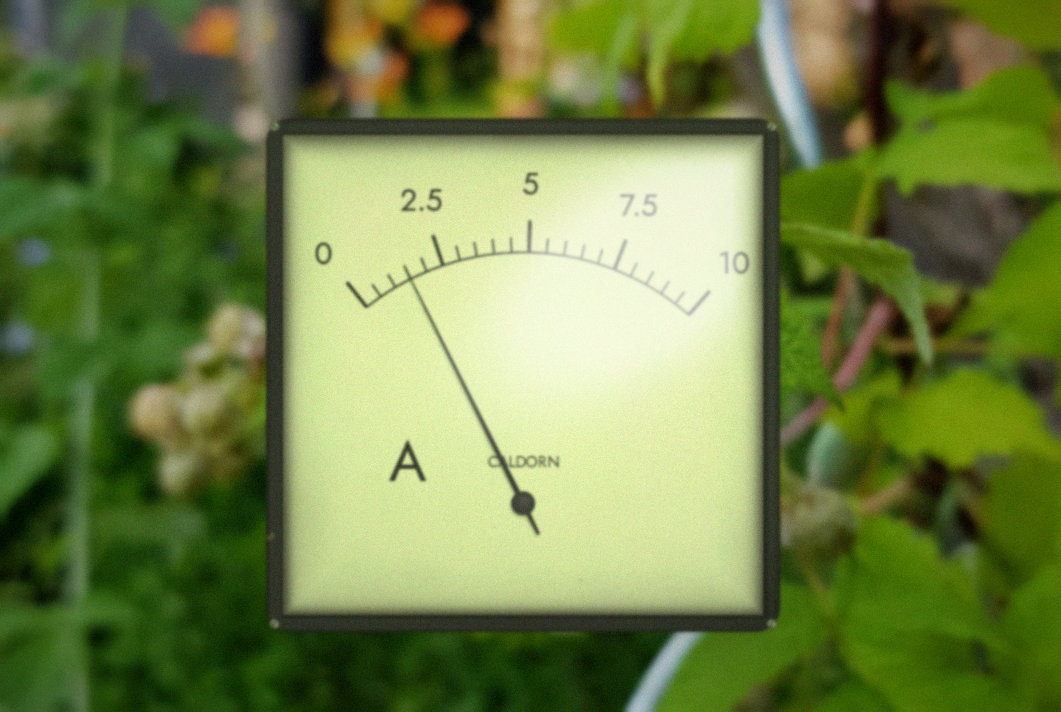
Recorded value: 1.5 A
